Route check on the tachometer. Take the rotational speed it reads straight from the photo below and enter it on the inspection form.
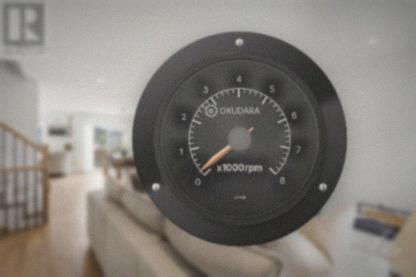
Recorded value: 200 rpm
